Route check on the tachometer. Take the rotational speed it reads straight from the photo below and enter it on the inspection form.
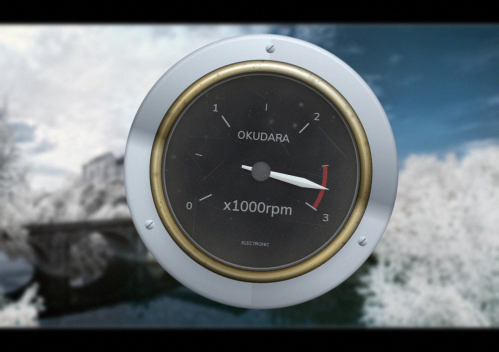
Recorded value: 2750 rpm
